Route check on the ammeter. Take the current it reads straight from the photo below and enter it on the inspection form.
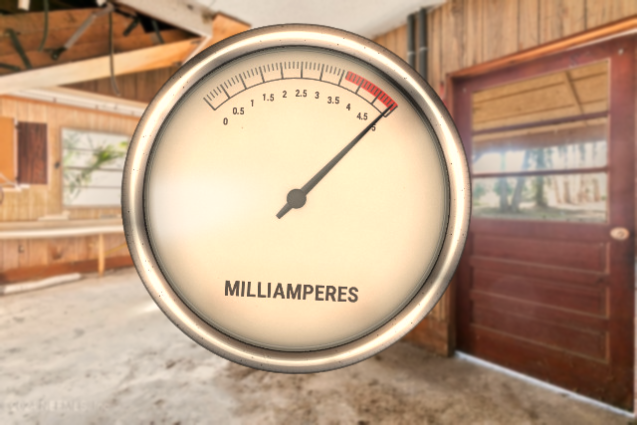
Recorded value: 4.9 mA
